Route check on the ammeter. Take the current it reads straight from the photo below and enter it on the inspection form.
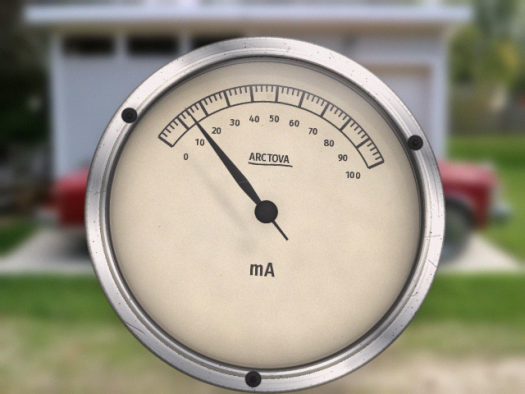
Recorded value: 14 mA
